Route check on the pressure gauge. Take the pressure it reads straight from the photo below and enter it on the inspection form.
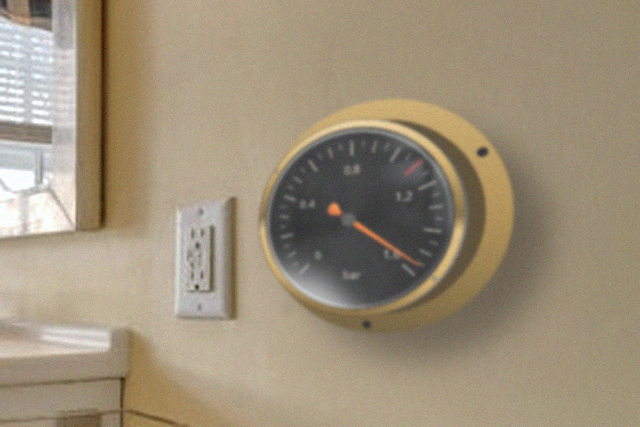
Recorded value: 1.55 bar
